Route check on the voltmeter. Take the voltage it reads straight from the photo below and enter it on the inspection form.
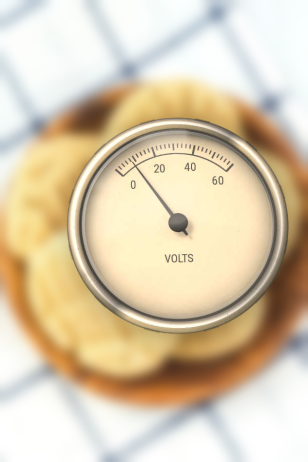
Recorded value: 8 V
